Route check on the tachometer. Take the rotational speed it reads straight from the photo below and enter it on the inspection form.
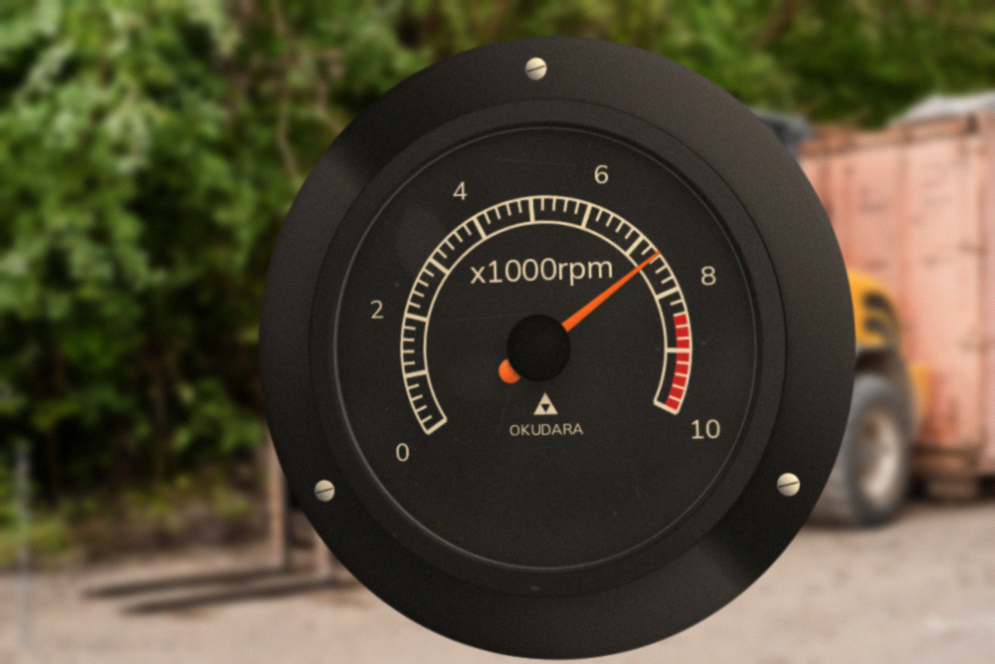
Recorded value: 7400 rpm
